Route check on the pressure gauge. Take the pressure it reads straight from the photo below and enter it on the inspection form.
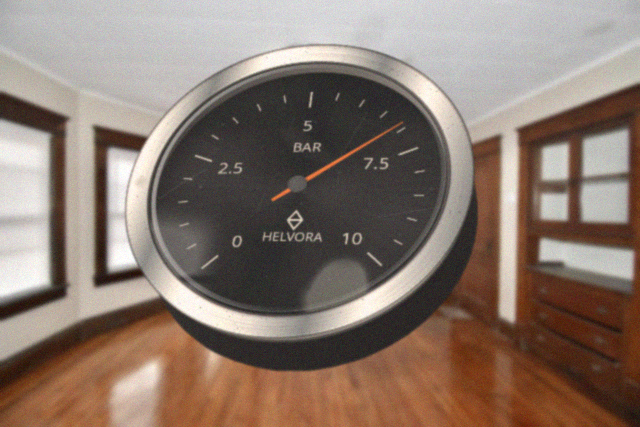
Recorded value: 7 bar
